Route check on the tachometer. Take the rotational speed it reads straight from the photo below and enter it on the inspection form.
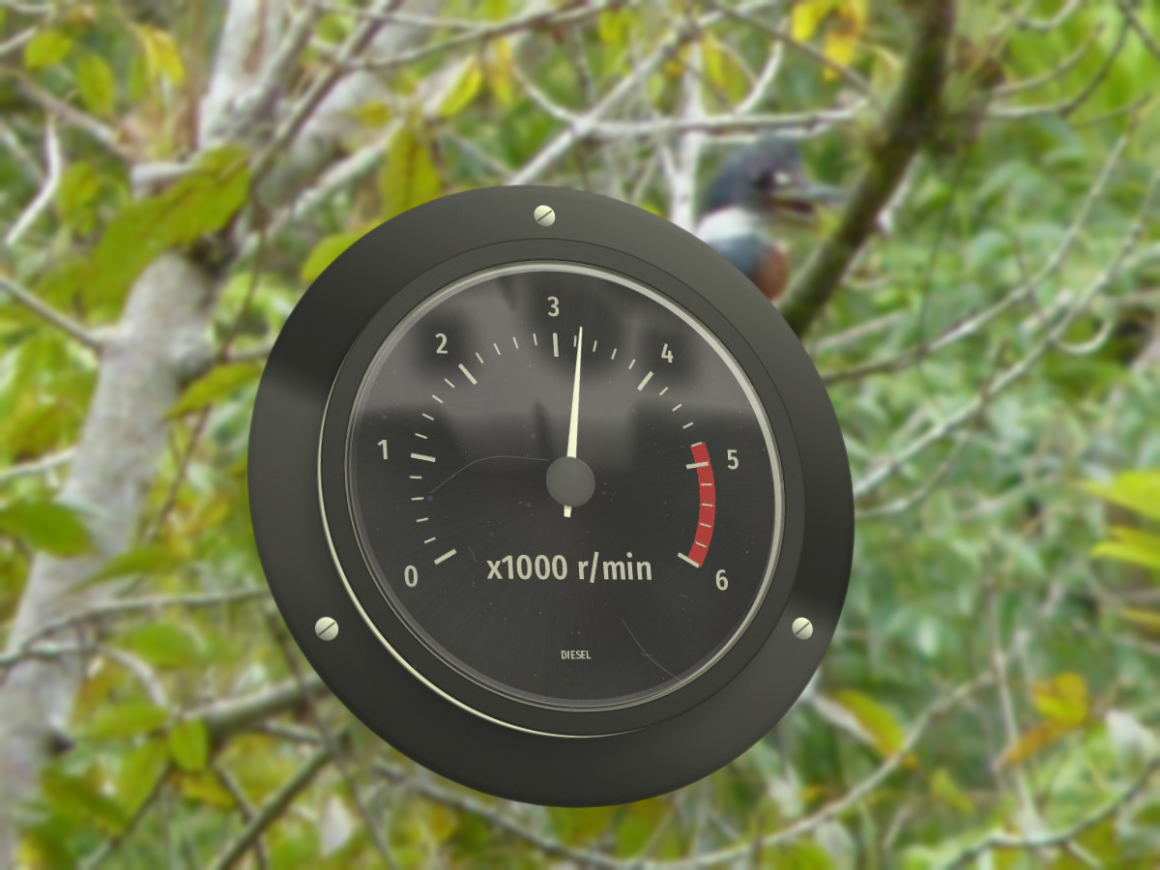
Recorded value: 3200 rpm
